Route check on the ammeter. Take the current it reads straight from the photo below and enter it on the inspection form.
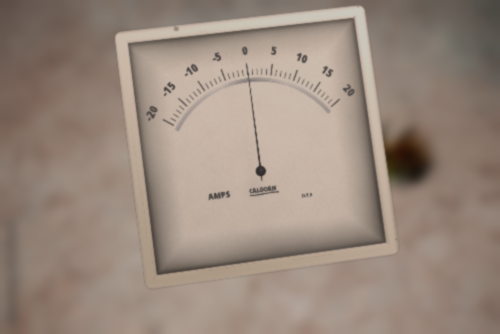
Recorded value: 0 A
